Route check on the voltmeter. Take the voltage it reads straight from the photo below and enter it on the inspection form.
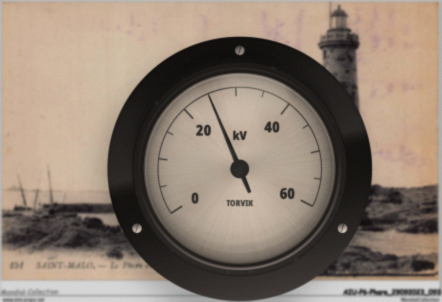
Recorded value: 25 kV
